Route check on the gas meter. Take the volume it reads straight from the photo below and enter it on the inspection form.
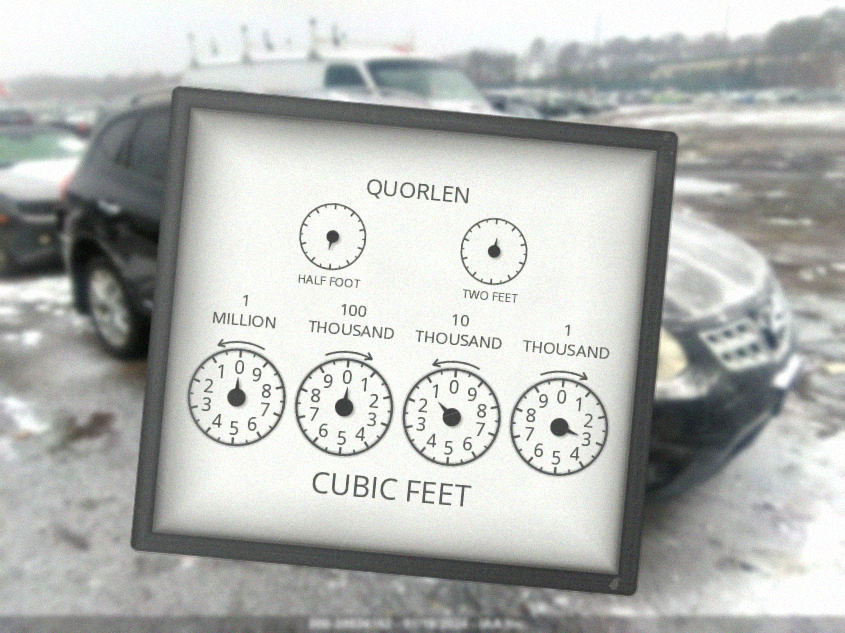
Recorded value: 1300 ft³
